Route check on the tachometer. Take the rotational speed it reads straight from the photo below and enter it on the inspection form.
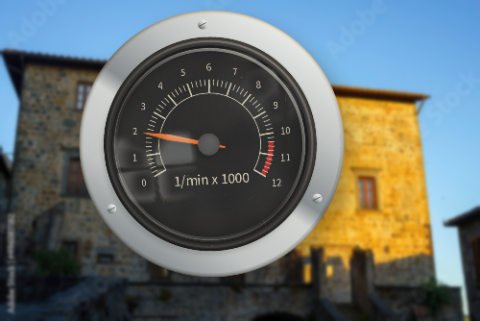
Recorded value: 2000 rpm
